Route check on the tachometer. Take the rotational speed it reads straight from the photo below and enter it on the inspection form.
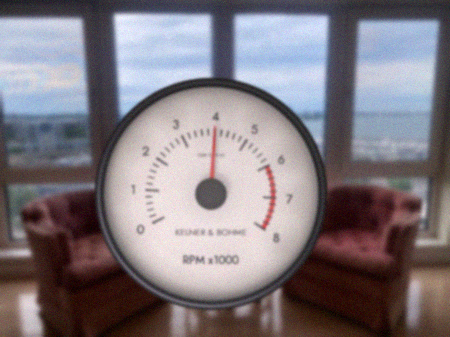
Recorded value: 4000 rpm
